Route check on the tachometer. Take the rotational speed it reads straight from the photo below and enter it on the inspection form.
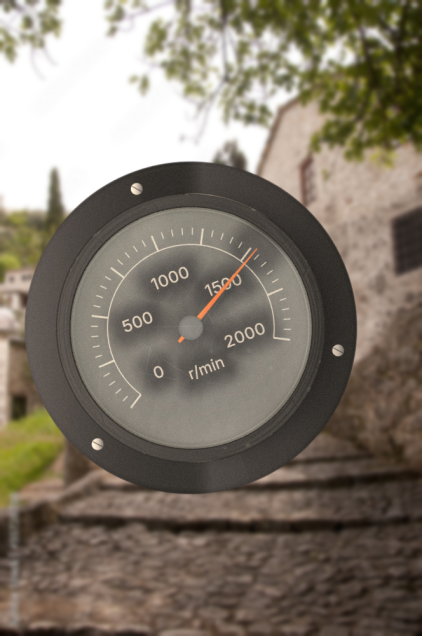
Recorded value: 1525 rpm
